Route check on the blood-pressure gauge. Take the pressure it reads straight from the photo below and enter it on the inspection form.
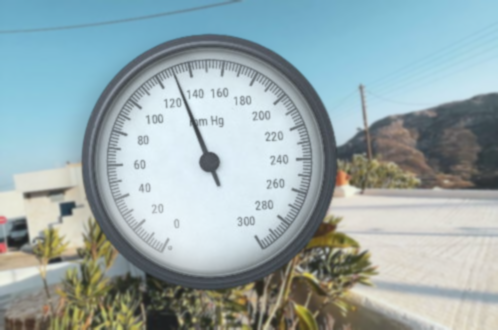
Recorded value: 130 mmHg
